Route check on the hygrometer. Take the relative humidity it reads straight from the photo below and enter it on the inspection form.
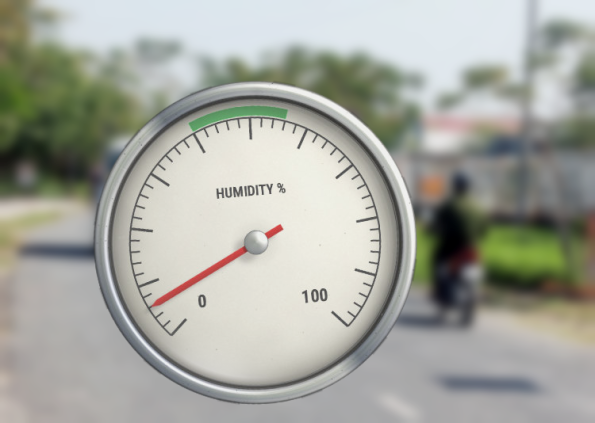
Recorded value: 6 %
